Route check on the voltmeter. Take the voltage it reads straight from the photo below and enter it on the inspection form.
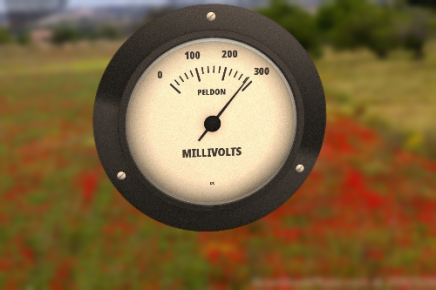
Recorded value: 280 mV
